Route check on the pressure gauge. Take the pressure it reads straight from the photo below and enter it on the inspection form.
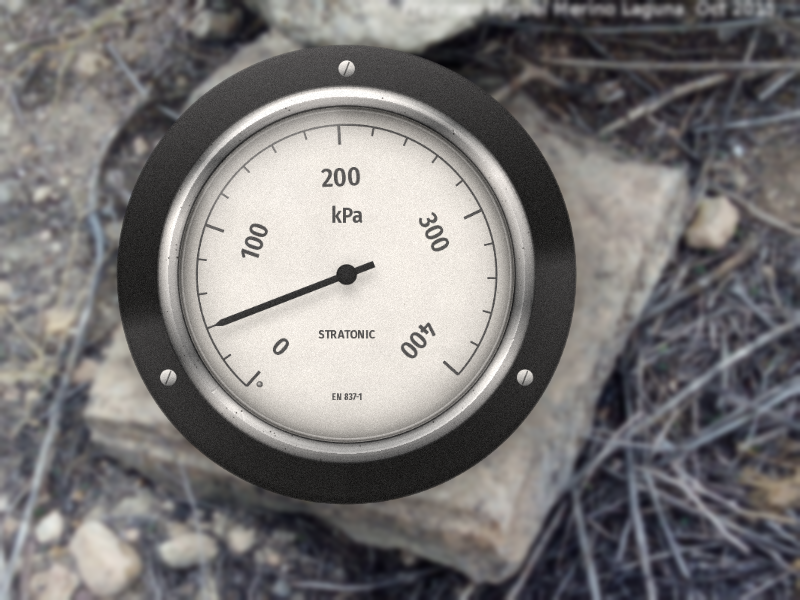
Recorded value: 40 kPa
